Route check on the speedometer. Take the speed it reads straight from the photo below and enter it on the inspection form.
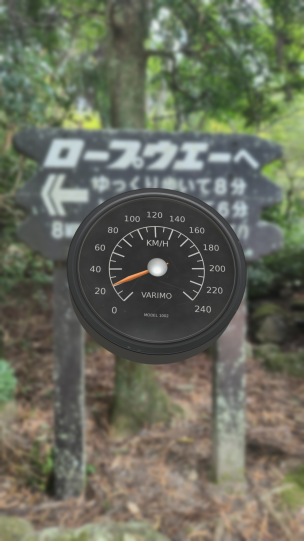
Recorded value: 20 km/h
